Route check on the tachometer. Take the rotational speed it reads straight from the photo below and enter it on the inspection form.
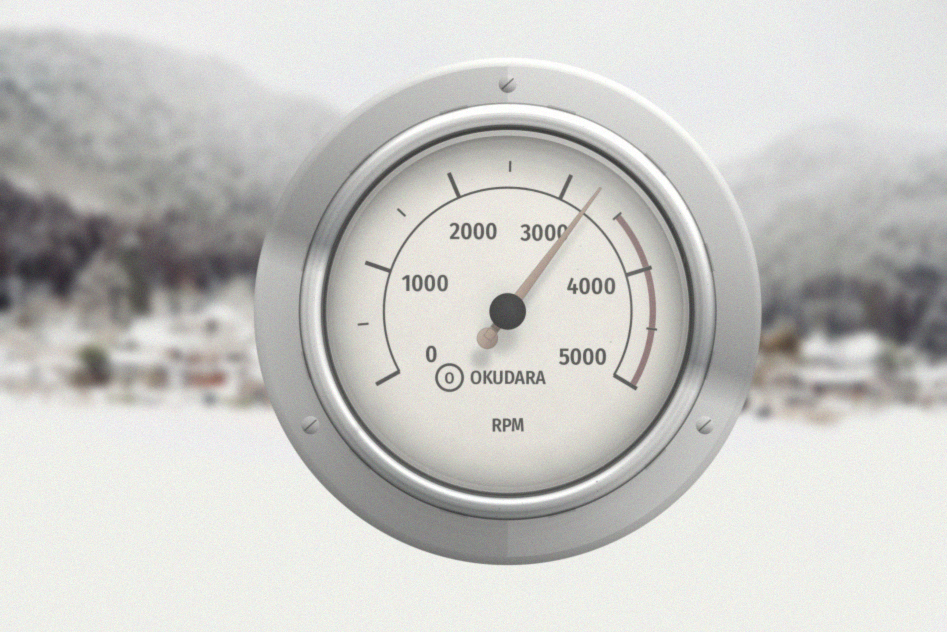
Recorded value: 3250 rpm
